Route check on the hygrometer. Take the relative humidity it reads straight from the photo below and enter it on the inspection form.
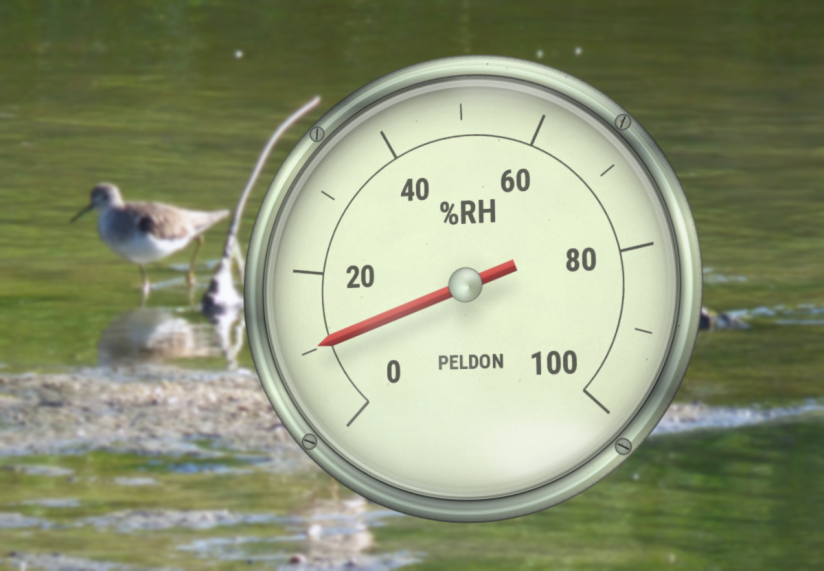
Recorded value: 10 %
